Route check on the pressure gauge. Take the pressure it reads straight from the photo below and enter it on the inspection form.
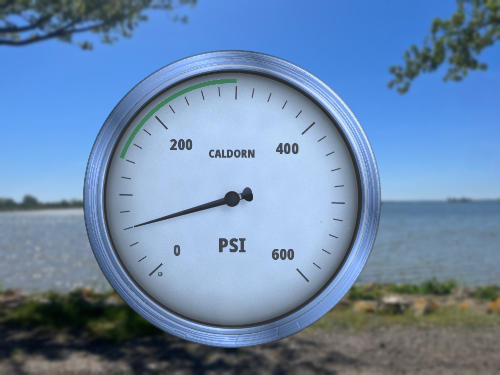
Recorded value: 60 psi
